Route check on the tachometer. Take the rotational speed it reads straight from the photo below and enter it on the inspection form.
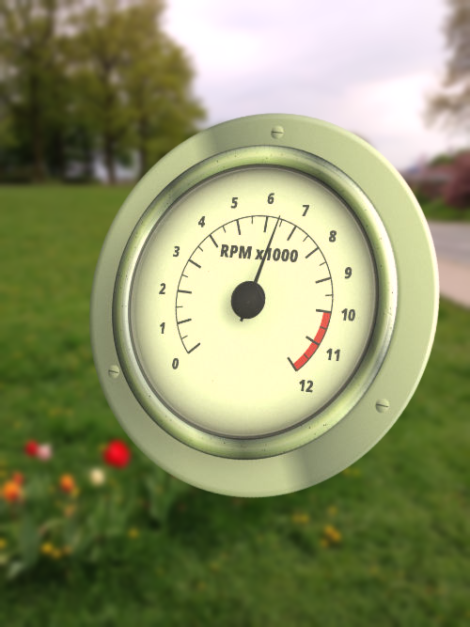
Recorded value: 6500 rpm
